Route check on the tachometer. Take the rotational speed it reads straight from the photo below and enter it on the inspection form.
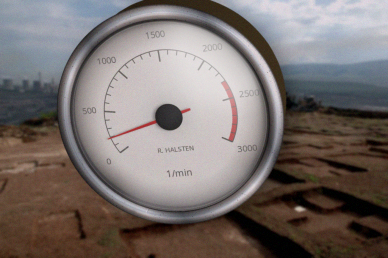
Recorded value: 200 rpm
